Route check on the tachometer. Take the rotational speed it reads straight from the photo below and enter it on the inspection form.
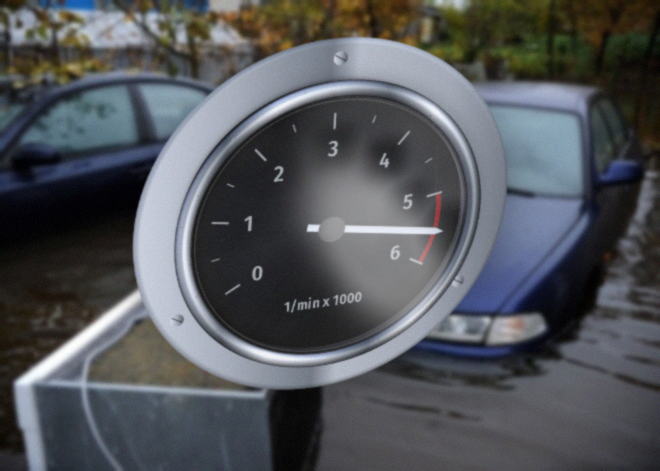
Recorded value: 5500 rpm
